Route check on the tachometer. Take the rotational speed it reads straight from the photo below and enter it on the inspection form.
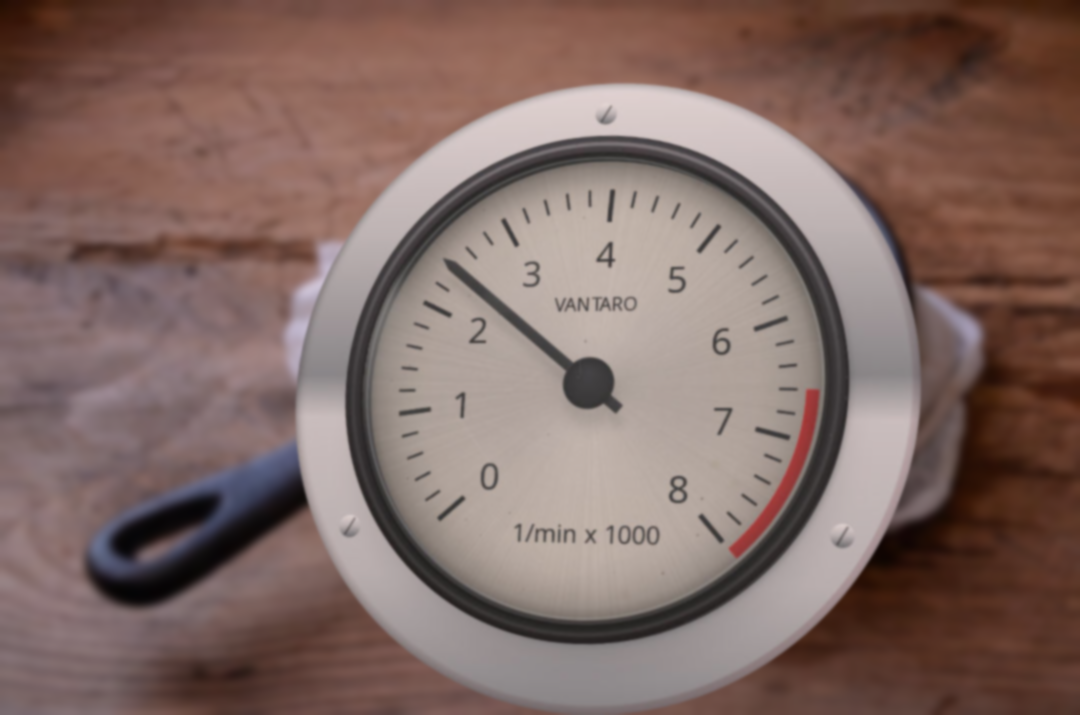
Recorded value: 2400 rpm
